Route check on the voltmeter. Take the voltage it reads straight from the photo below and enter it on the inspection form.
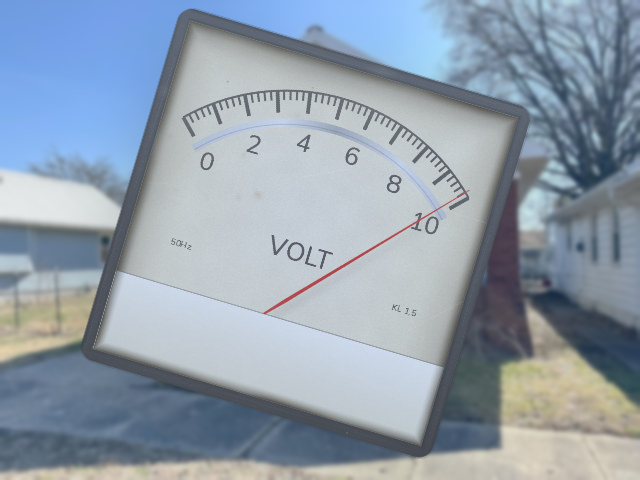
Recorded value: 9.8 V
